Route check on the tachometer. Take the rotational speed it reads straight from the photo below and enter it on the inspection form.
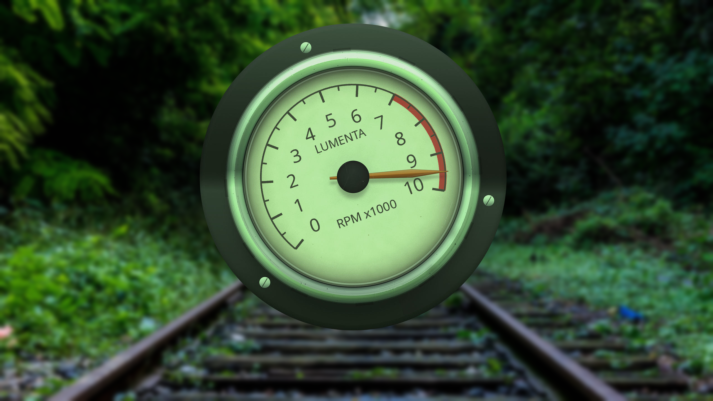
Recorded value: 9500 rpm
